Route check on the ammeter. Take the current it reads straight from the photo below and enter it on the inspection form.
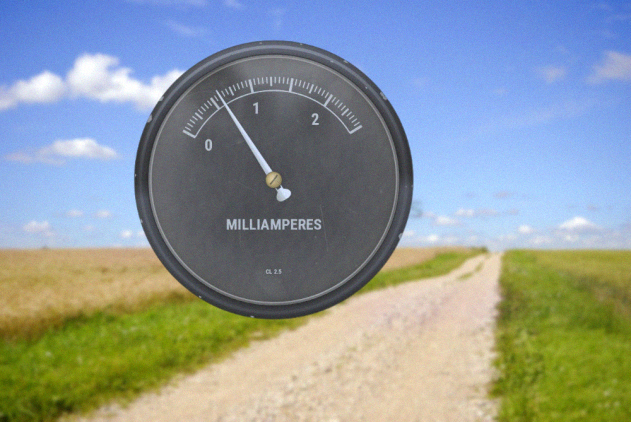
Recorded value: 0.6 mA
